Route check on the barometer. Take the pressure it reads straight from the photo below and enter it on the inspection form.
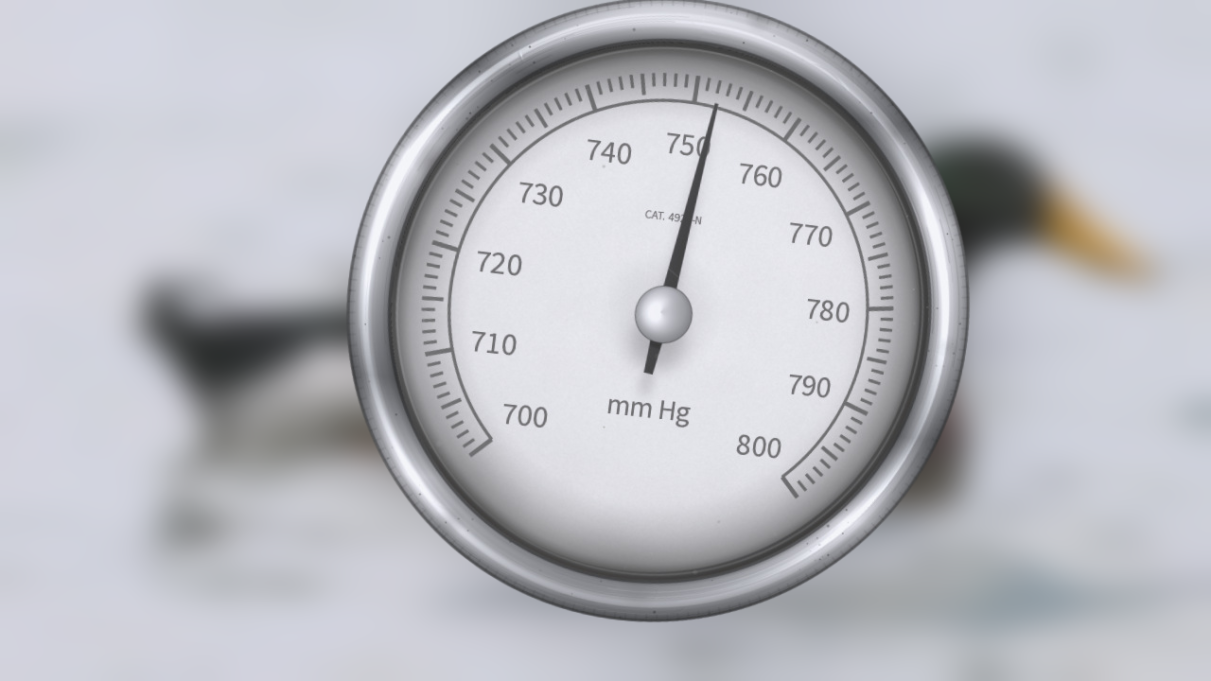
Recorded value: 752 mmHg
